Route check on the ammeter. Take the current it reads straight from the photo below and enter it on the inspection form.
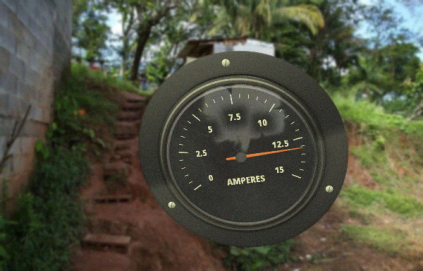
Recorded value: 13 A
